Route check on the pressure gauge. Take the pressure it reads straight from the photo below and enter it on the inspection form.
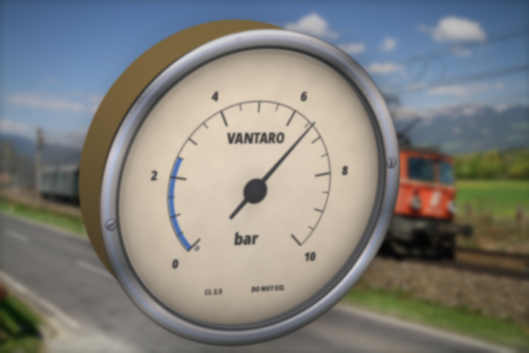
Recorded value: 6.5 bar
